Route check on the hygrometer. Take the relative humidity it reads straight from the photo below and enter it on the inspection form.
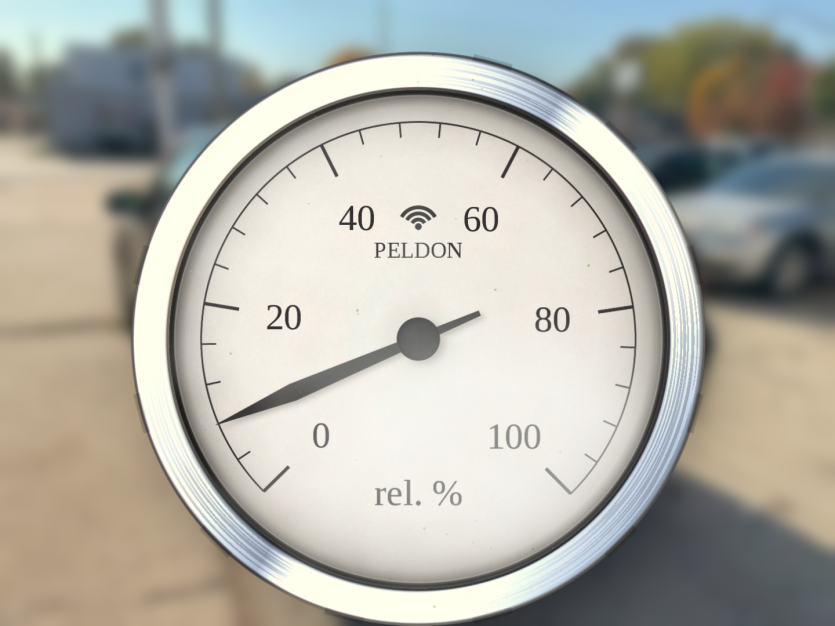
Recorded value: 8 %
